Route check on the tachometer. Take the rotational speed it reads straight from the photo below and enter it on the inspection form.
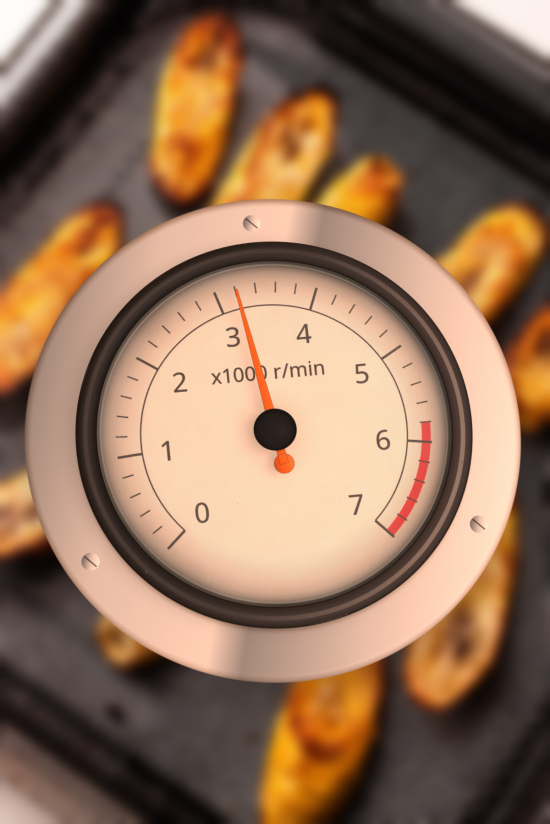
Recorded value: 3200 rpm
